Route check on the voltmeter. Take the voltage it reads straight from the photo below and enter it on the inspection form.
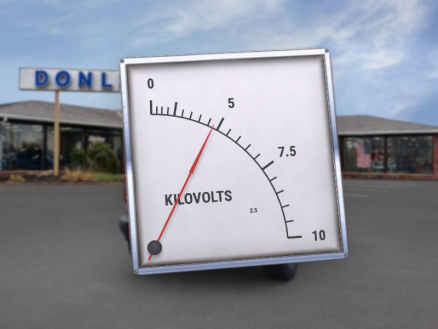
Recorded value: 4.75 kV
